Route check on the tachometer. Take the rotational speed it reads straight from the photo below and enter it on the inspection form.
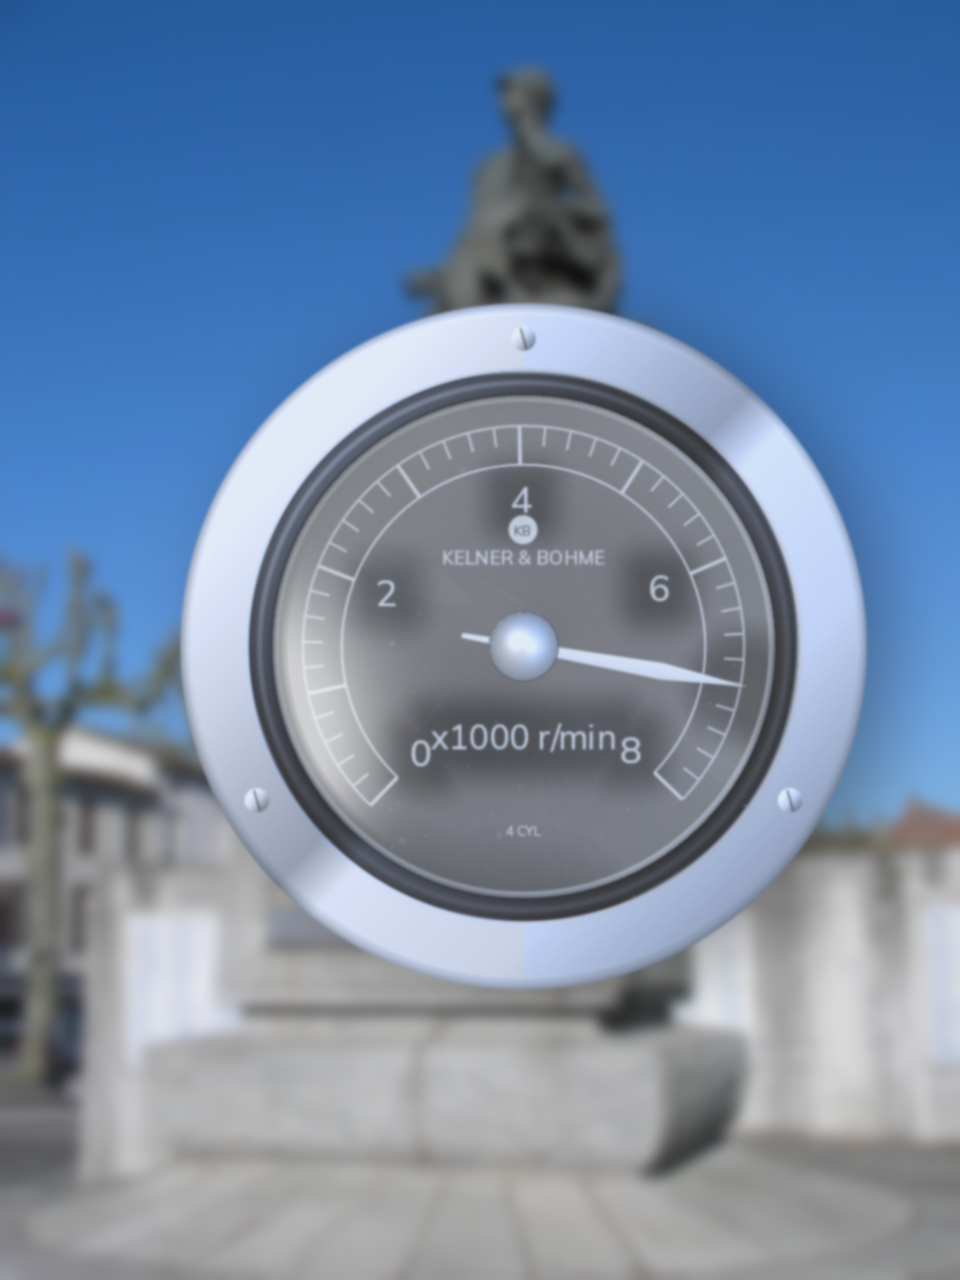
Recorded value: 7000 rpm
